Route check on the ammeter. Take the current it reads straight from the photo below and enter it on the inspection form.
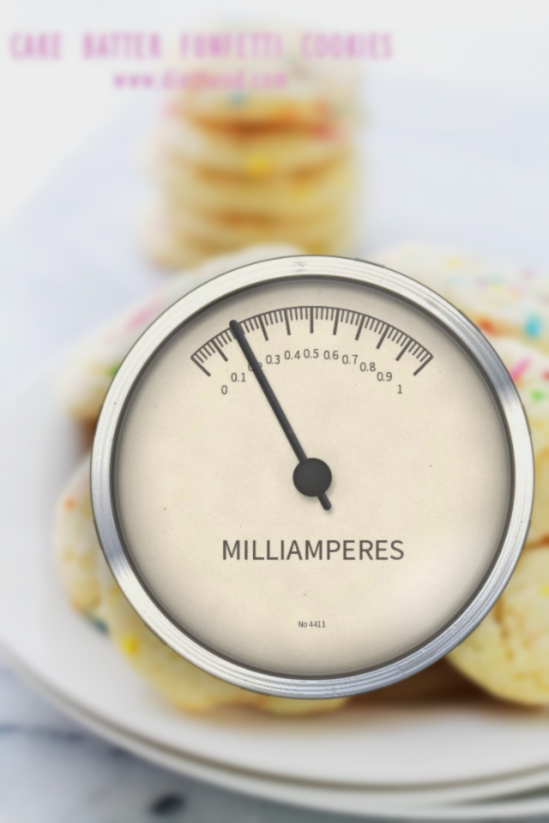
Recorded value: 0.2 mA
